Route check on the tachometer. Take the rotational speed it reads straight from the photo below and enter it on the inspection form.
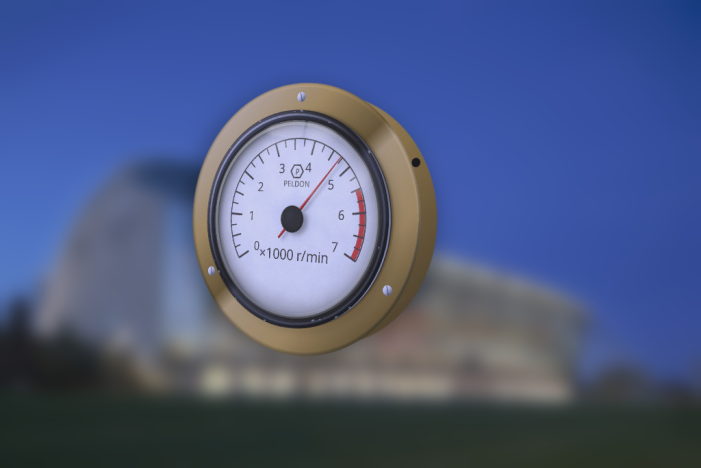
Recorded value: 4750 rpm
